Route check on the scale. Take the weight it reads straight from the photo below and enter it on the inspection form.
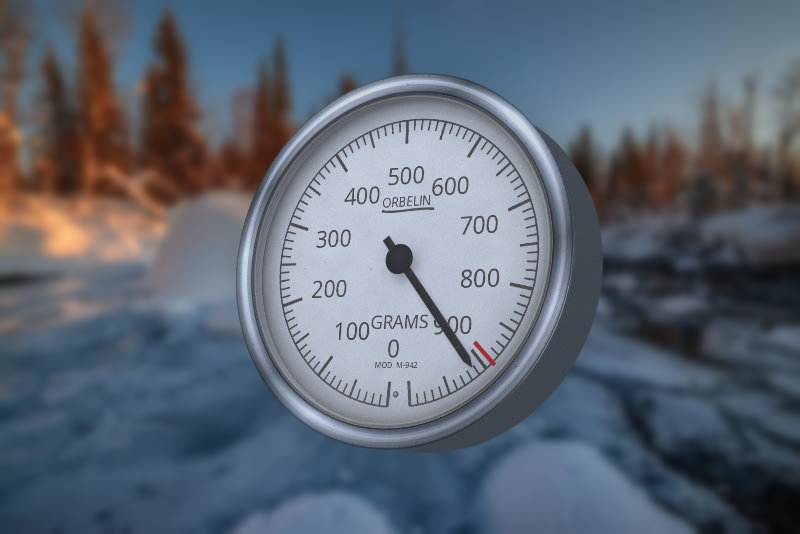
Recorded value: 910 g
